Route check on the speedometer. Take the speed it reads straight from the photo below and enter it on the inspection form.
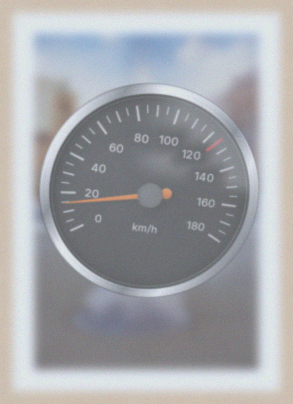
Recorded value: 15 km/h
